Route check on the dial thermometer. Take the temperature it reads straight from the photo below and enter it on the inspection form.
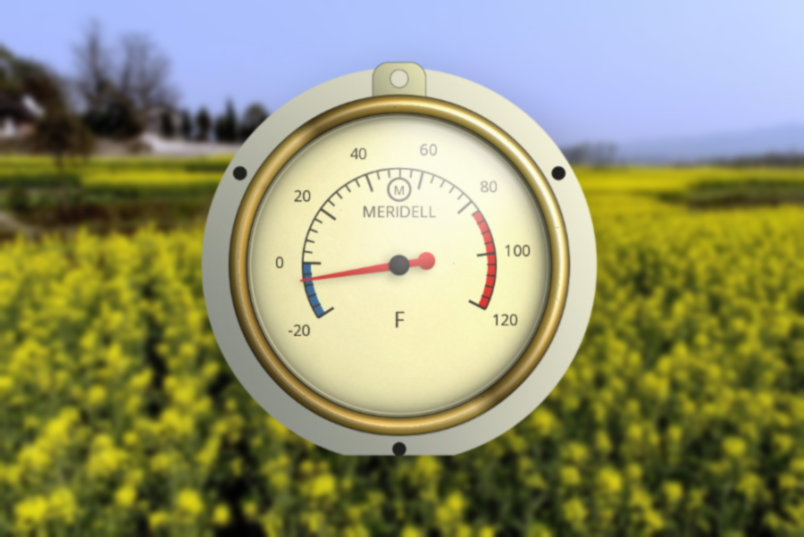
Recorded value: -6 °F
